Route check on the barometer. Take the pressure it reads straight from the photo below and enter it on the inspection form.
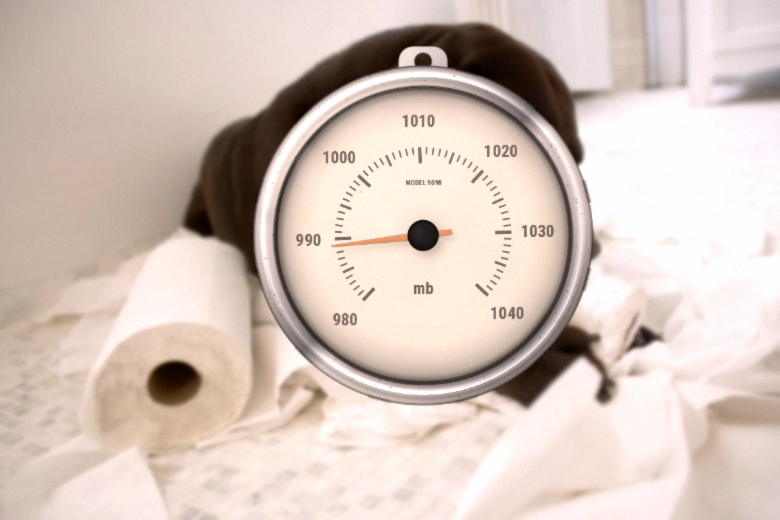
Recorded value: 989 mbar
